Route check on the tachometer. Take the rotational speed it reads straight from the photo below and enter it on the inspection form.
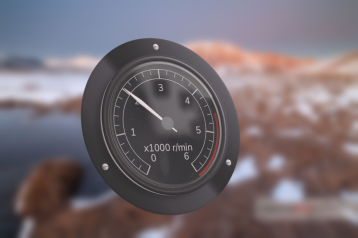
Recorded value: 2000 rpm
